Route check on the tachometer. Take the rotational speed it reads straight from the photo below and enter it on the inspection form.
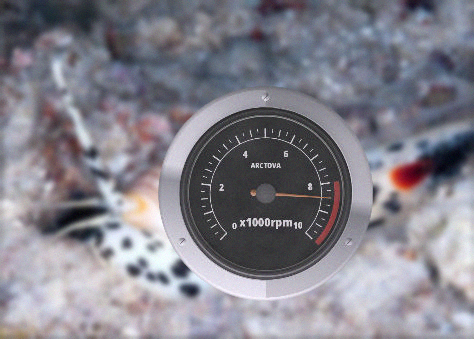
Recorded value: 8500 rpm
